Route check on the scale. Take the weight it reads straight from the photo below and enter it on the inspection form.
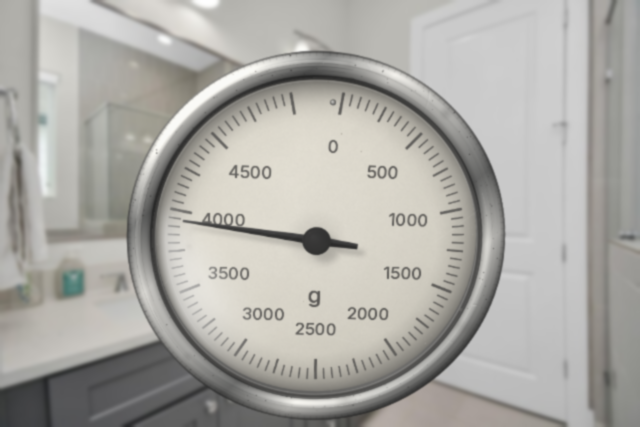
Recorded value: 3950 g
